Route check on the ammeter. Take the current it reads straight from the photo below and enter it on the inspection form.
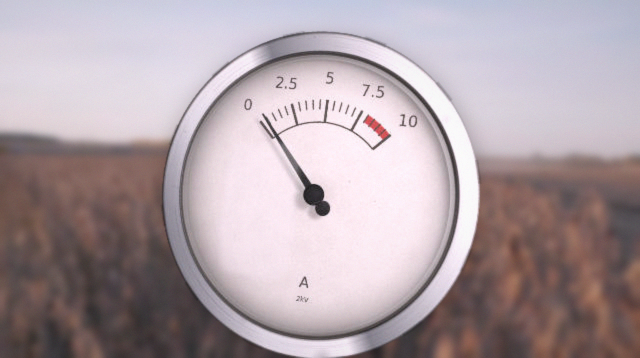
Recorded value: 0.5 A
